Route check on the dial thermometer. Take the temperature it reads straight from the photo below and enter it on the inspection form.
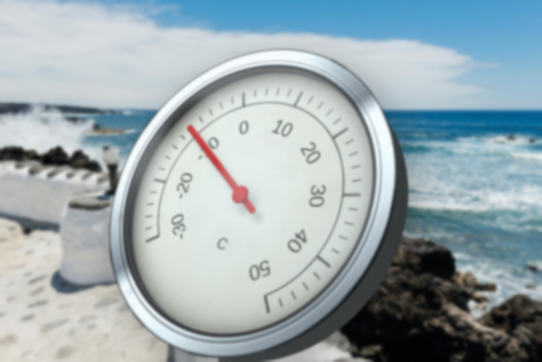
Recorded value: -10 °C
